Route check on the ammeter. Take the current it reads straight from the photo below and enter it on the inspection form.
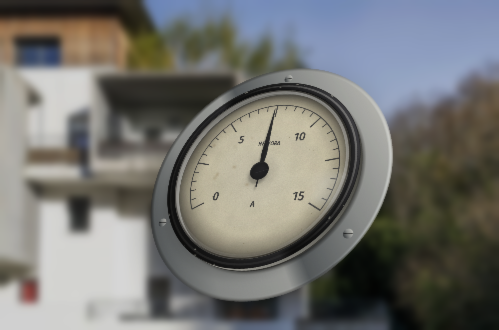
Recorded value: 7.5 A
